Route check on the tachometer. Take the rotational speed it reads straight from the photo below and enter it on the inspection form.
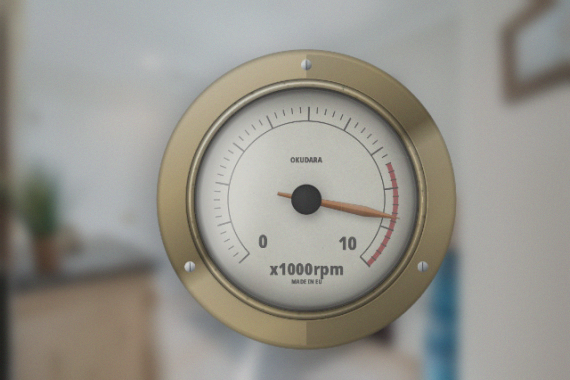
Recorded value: 8700 rpm
